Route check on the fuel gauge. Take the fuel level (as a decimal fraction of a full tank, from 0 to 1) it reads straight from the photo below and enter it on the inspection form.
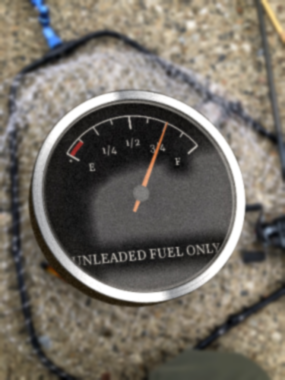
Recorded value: 0.75
